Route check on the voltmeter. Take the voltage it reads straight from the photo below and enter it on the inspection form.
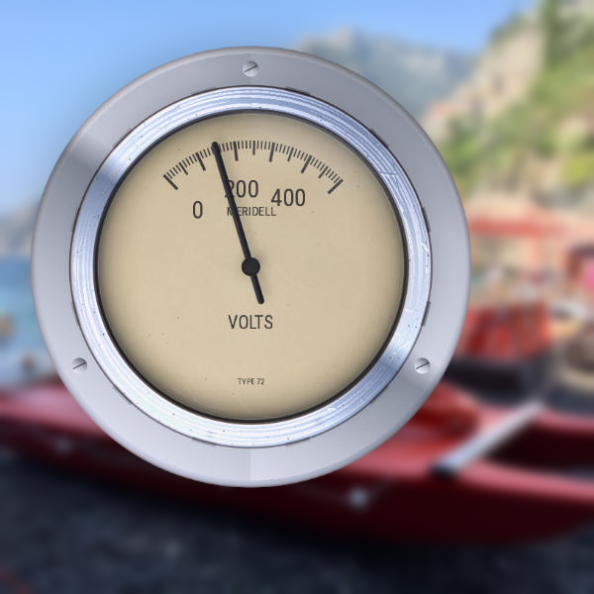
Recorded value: 150 V
